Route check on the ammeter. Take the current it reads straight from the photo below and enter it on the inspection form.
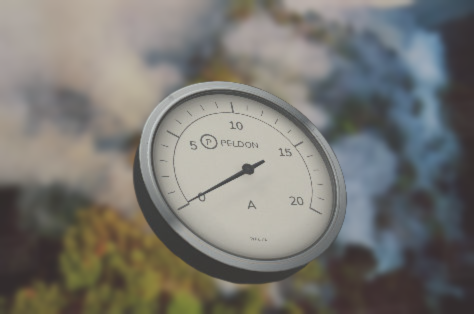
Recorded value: 0 A
